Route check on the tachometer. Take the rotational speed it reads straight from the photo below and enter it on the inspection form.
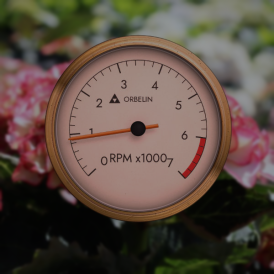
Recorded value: 900 rpm
